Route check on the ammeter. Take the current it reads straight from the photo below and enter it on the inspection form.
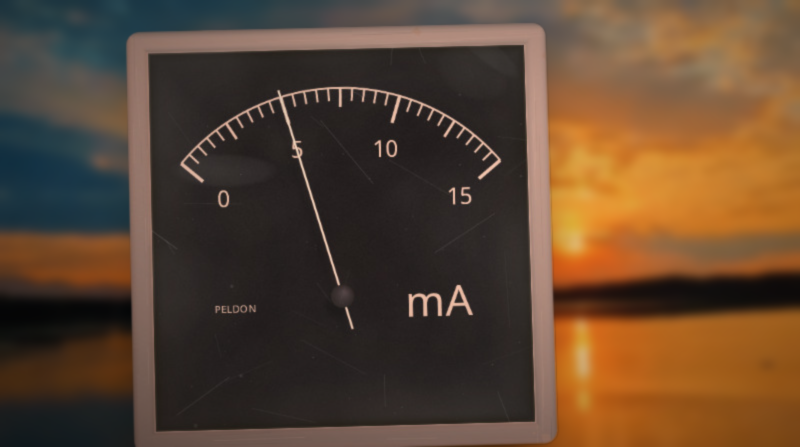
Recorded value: 5 mA
